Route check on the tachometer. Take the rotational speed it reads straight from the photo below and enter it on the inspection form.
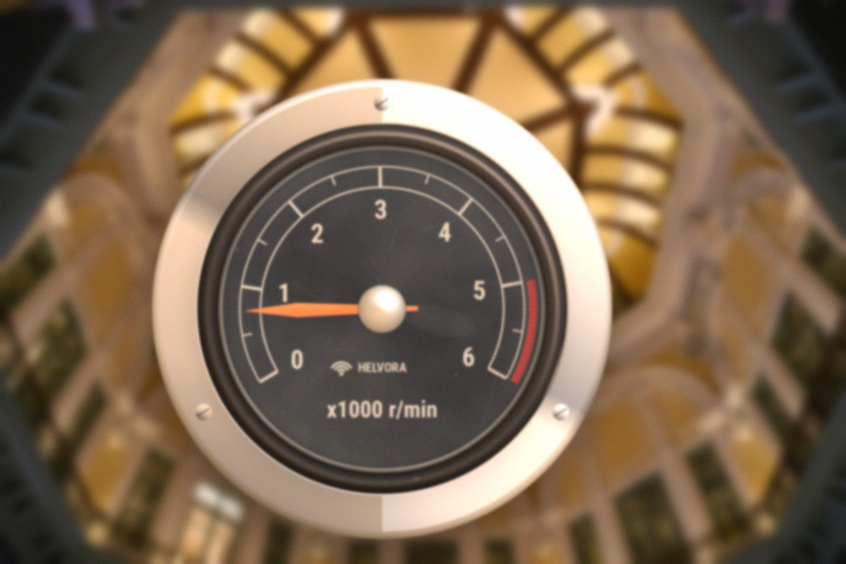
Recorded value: 750 rpm
